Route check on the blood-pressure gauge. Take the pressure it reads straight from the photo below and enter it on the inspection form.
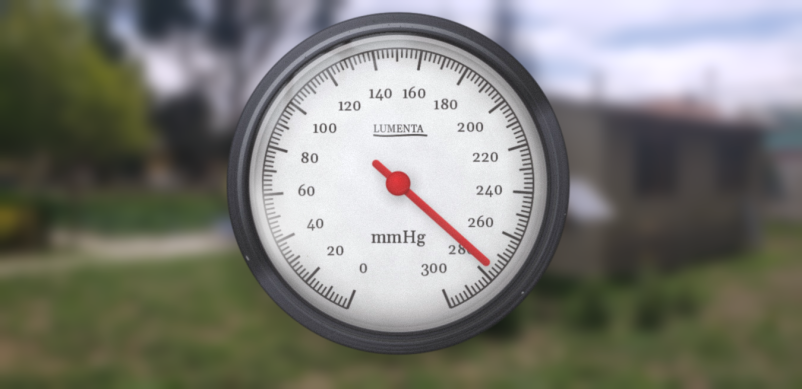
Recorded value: 276 mmHg
